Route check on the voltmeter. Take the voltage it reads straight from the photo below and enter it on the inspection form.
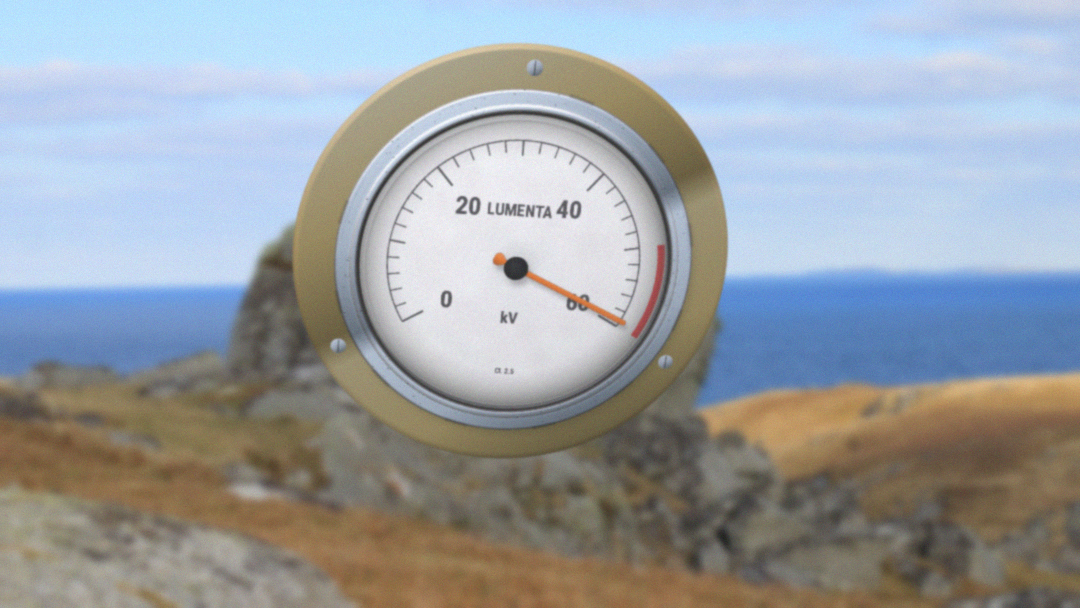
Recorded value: 59 kV
